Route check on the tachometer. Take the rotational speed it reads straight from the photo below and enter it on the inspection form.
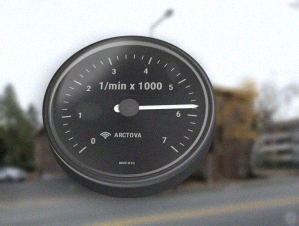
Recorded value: 5800 rpm
